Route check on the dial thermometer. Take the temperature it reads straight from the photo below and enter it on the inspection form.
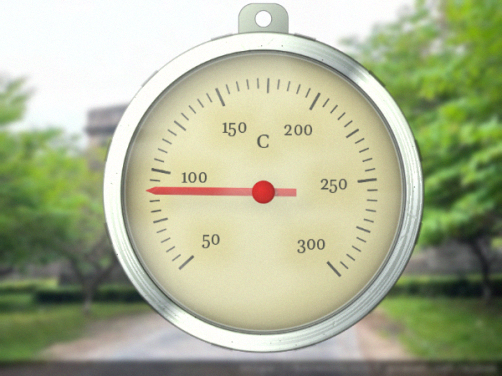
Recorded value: 90 °C
